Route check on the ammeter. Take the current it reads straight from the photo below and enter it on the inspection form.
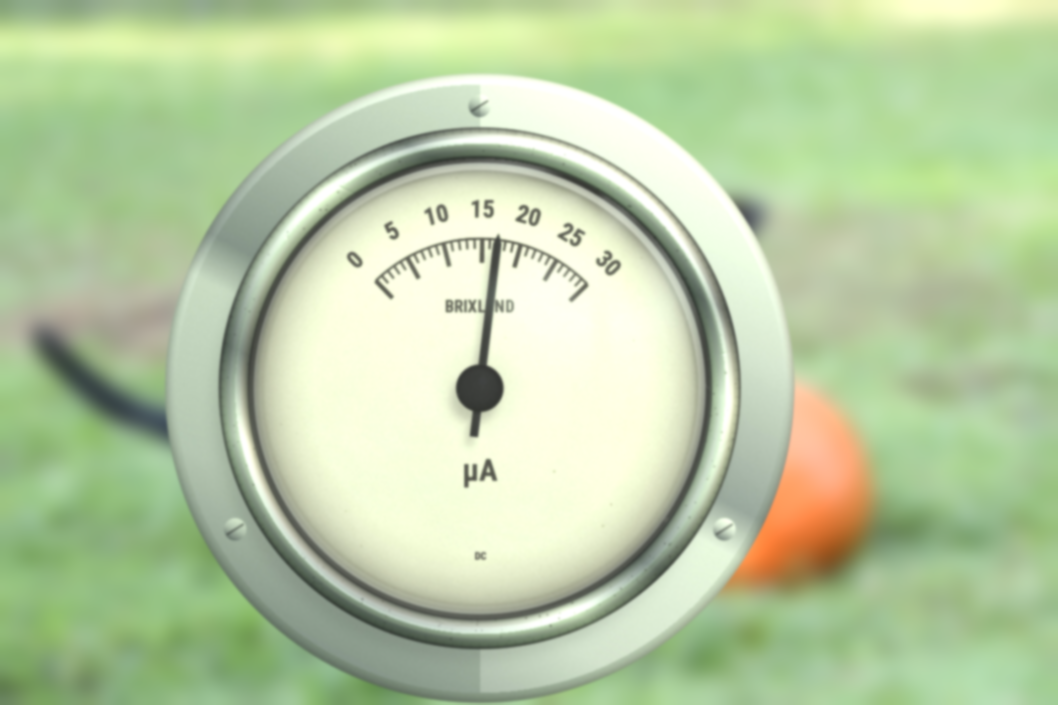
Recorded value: 17 µA
